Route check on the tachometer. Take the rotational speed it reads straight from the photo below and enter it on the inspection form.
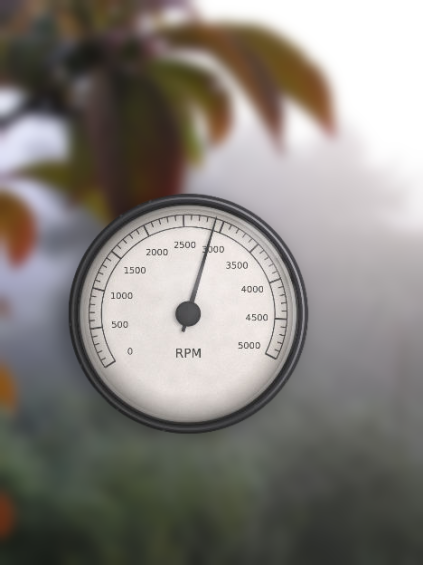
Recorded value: 2900 rpm
